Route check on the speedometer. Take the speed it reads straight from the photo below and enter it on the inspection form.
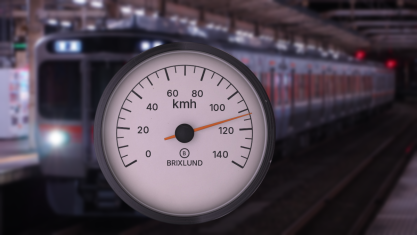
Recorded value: 112.5 km/h
